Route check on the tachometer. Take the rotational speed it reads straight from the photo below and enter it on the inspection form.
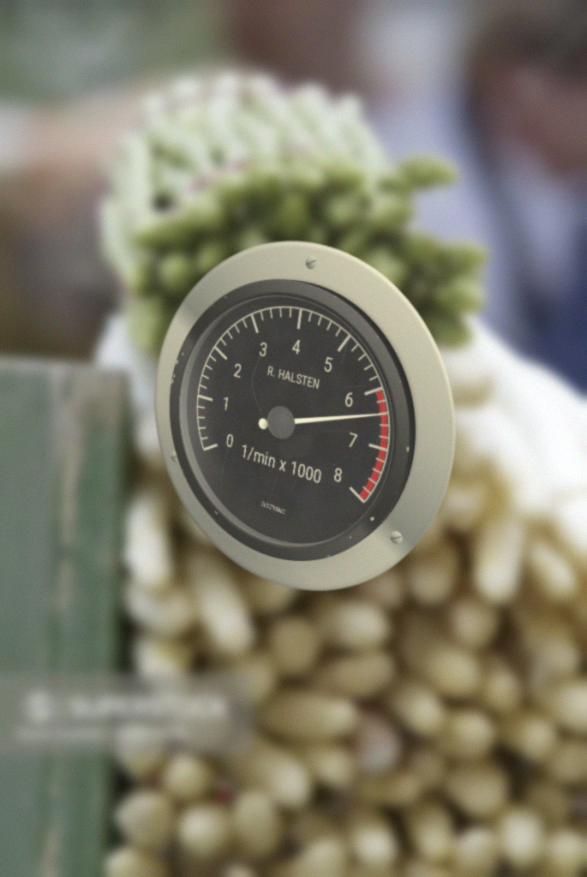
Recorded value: 6400 rpm
